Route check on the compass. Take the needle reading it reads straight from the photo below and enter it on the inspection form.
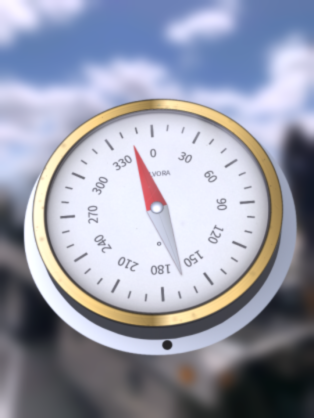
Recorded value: 345 °
